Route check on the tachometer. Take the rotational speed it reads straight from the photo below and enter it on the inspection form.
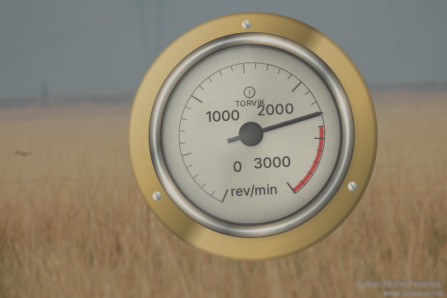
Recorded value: 2300 rpm
